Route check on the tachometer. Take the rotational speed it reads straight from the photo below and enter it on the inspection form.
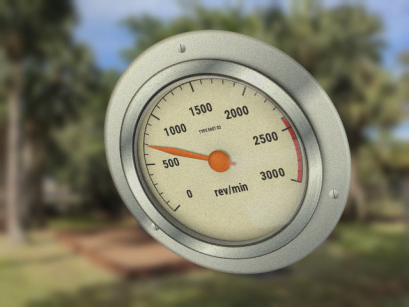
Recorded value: 700 rpm
